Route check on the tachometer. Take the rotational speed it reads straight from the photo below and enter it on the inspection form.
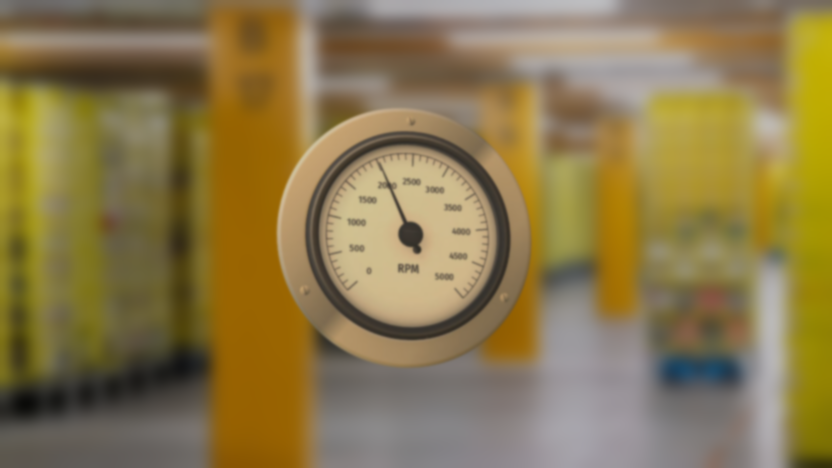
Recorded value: 2000 rpm
